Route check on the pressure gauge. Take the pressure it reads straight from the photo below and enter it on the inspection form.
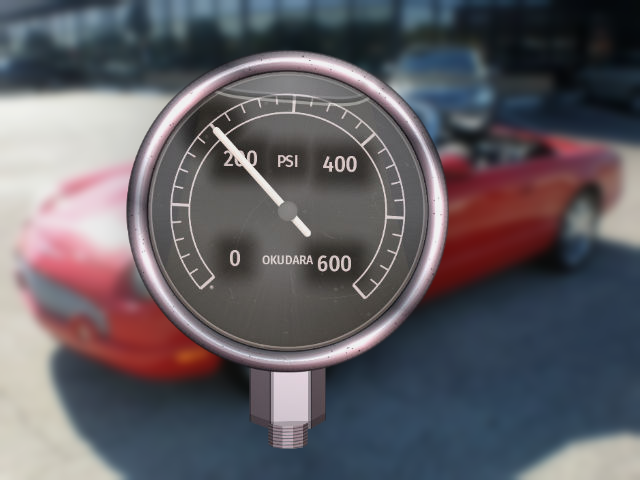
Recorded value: 200 psi
